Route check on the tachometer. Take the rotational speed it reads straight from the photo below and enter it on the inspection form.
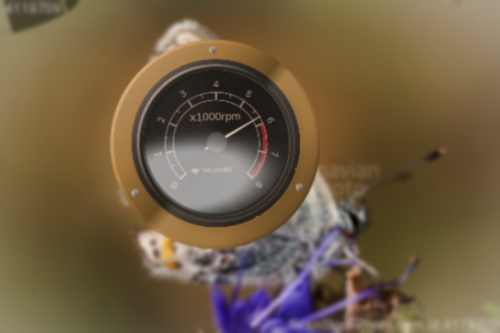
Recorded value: 5750 rpm
